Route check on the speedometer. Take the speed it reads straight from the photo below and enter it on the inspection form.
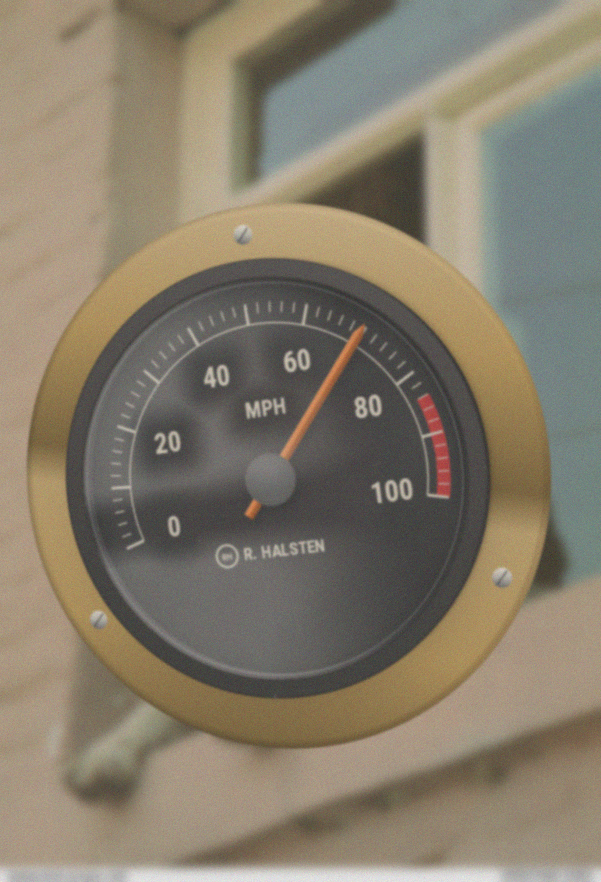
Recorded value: 70 mph
